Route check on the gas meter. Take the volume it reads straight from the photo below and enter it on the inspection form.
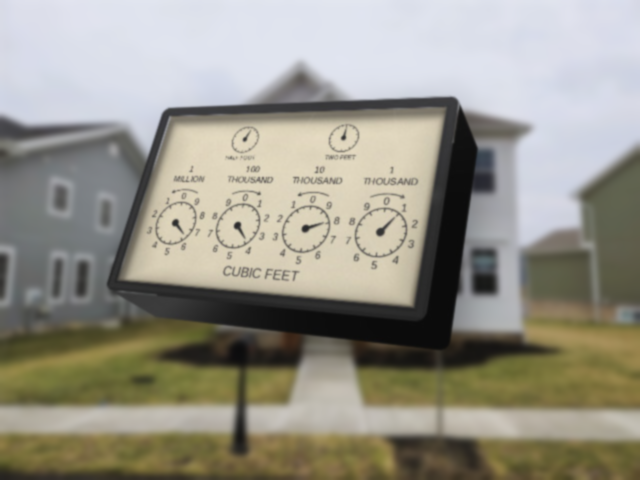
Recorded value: 638100 ft³
